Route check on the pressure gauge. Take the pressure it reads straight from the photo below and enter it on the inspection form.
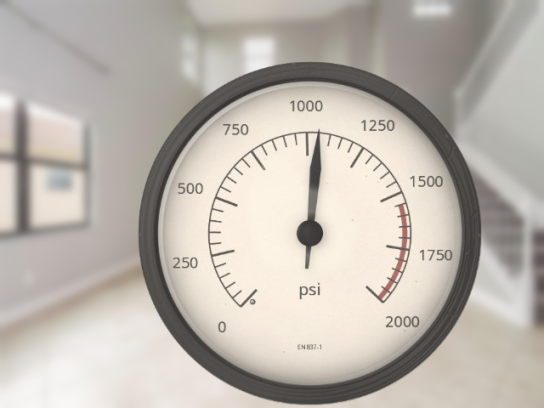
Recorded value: 1050 psi
